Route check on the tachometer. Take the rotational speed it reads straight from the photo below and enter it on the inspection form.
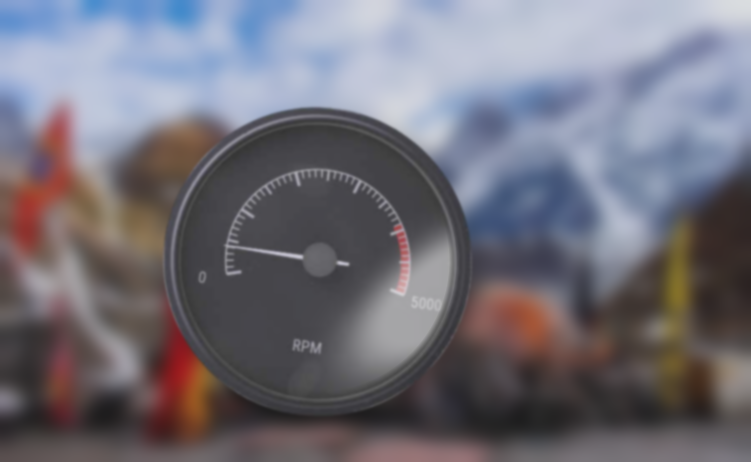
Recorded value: 400 rpm
